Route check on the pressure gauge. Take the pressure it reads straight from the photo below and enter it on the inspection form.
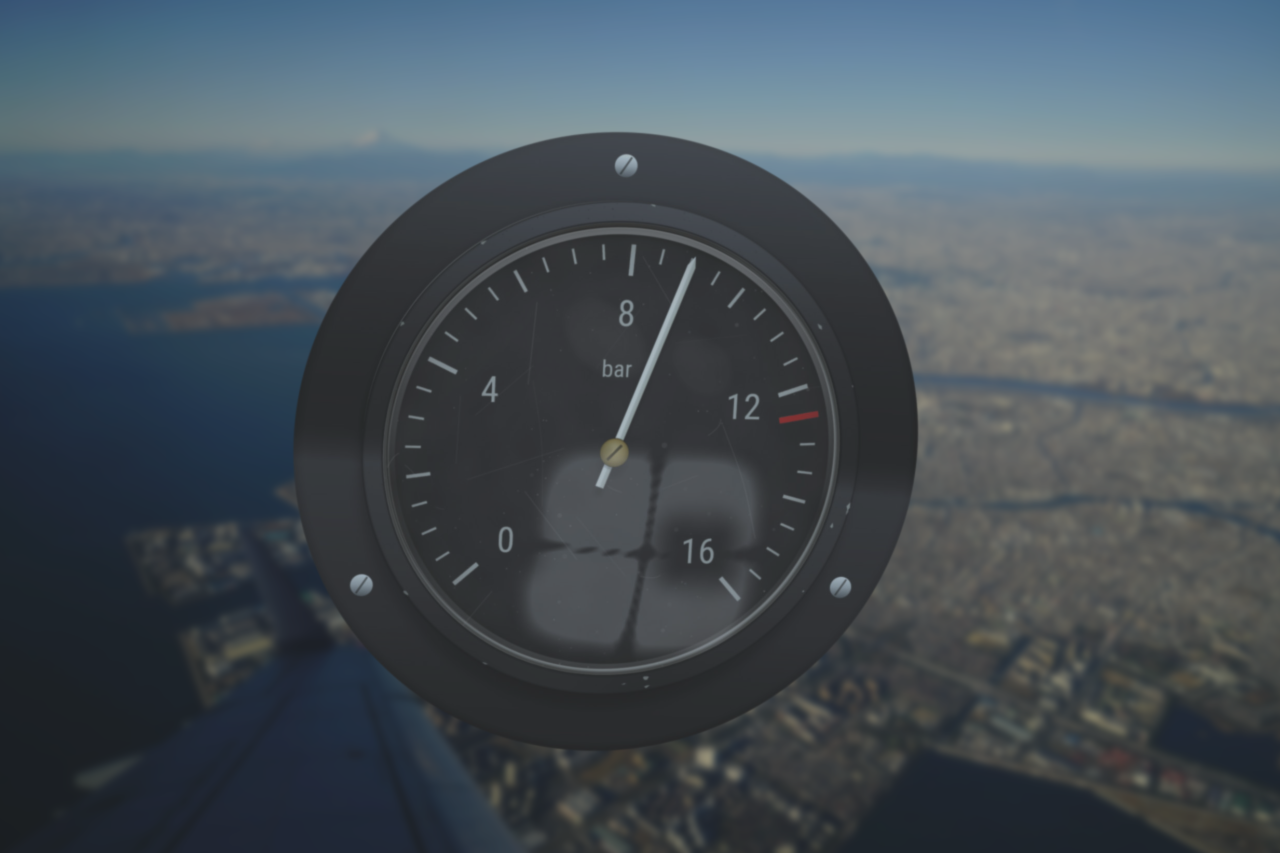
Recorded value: 9 bar
